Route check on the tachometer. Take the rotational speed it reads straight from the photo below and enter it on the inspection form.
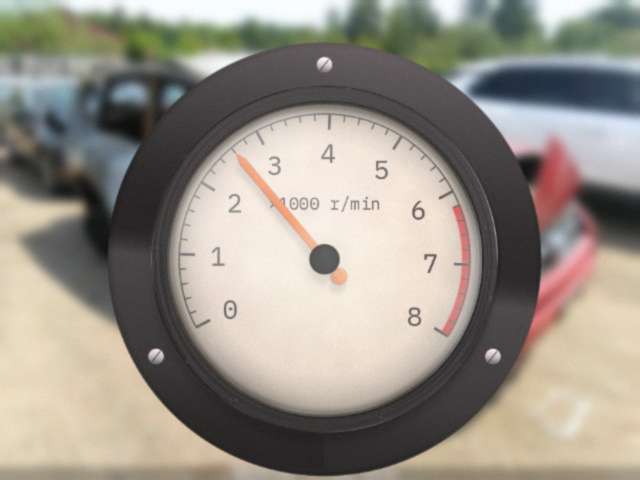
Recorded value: 2600 rpm
